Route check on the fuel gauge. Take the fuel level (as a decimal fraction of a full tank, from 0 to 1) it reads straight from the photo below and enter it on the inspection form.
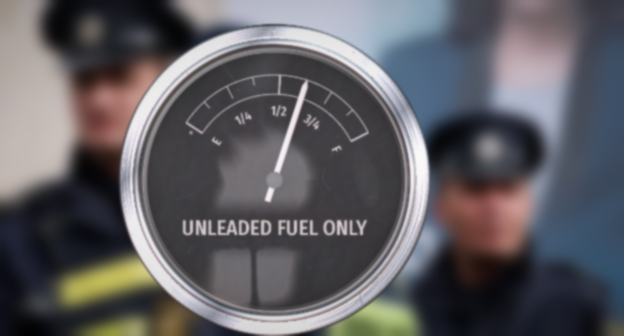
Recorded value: 0.625
